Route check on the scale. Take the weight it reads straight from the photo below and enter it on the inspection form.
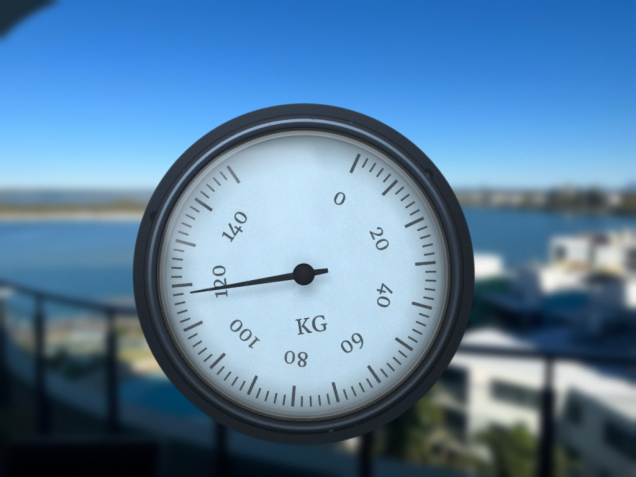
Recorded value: 118 kg
